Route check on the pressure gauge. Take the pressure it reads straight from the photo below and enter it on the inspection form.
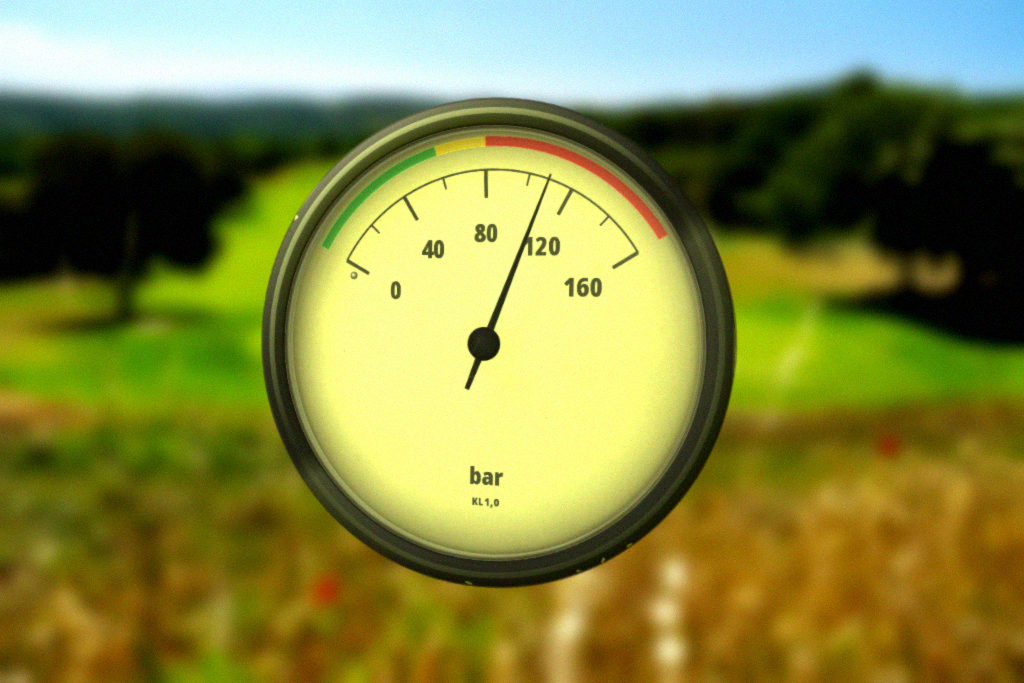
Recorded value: 110 bar
